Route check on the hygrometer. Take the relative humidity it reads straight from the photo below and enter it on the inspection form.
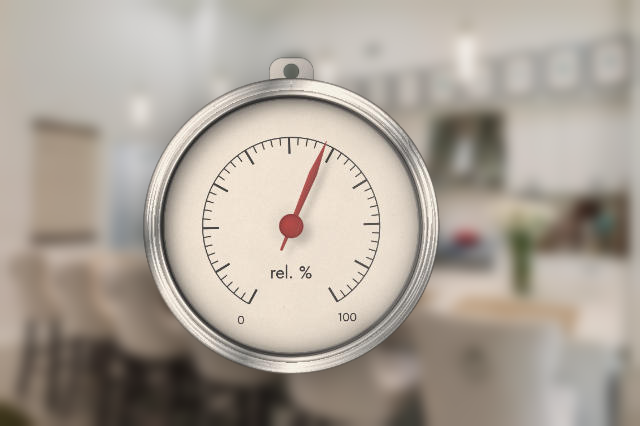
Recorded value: 58 %
